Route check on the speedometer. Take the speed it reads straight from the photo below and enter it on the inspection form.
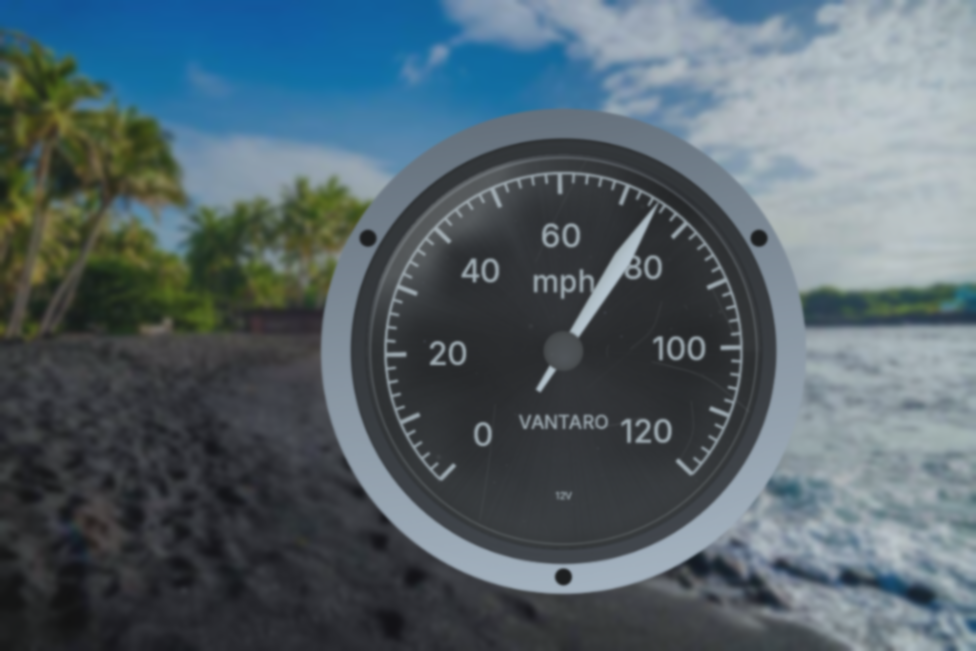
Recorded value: 75 mph
